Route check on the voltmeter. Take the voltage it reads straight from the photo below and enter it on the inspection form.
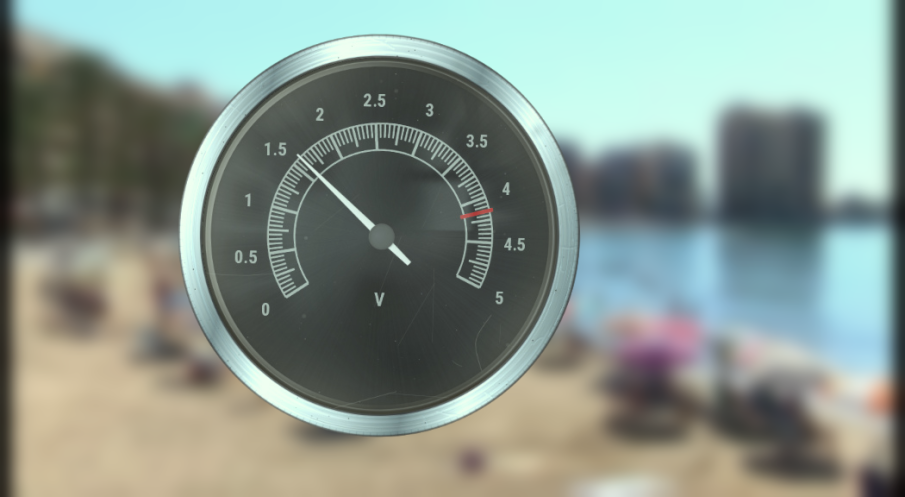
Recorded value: 1.6 V
